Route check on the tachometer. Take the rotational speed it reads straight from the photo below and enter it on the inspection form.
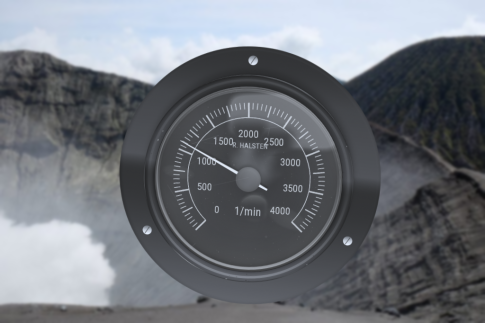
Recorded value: 1100 rpm
